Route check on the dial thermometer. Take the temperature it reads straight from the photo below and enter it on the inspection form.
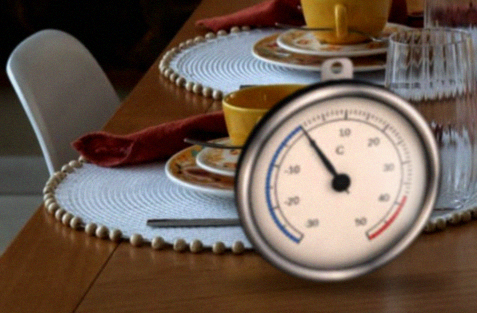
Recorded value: 0 °C
